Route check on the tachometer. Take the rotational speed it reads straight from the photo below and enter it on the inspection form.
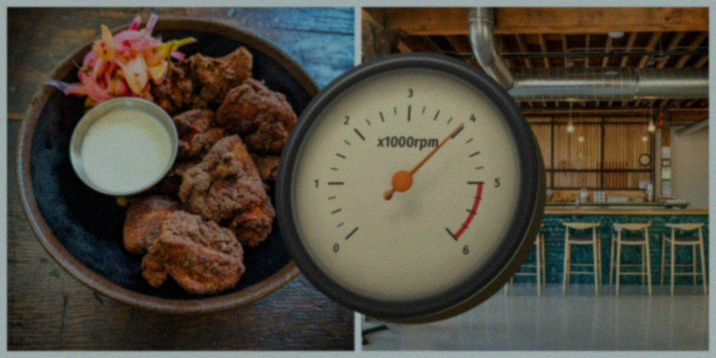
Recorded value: 4000 rpm
